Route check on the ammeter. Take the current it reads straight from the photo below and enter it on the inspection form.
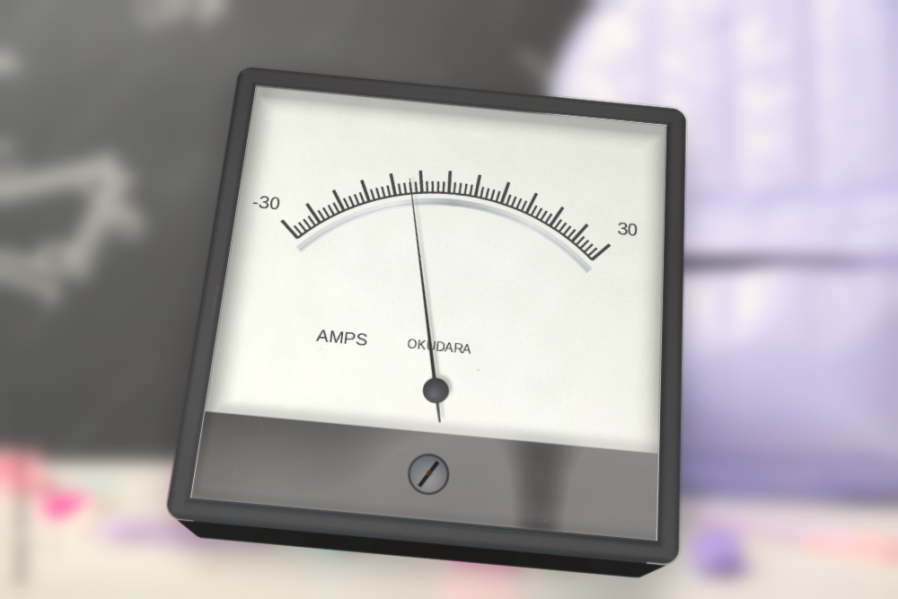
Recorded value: -7 A
